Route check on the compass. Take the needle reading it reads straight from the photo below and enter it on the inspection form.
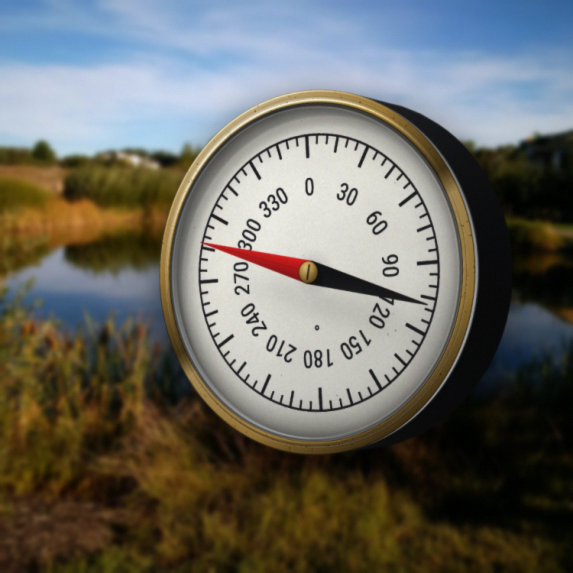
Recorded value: 287.5 °
